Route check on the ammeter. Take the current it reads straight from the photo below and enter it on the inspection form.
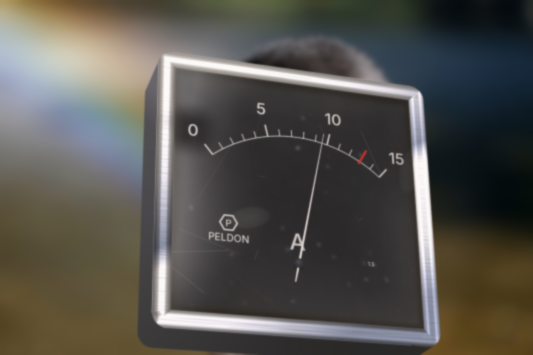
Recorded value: 9.5 A
